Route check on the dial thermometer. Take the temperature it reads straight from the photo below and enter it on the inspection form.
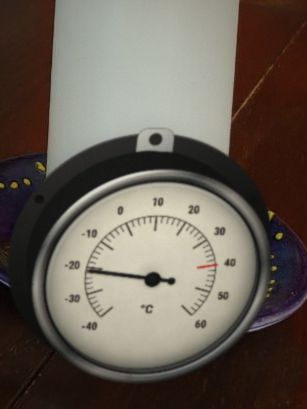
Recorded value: -20 °C
